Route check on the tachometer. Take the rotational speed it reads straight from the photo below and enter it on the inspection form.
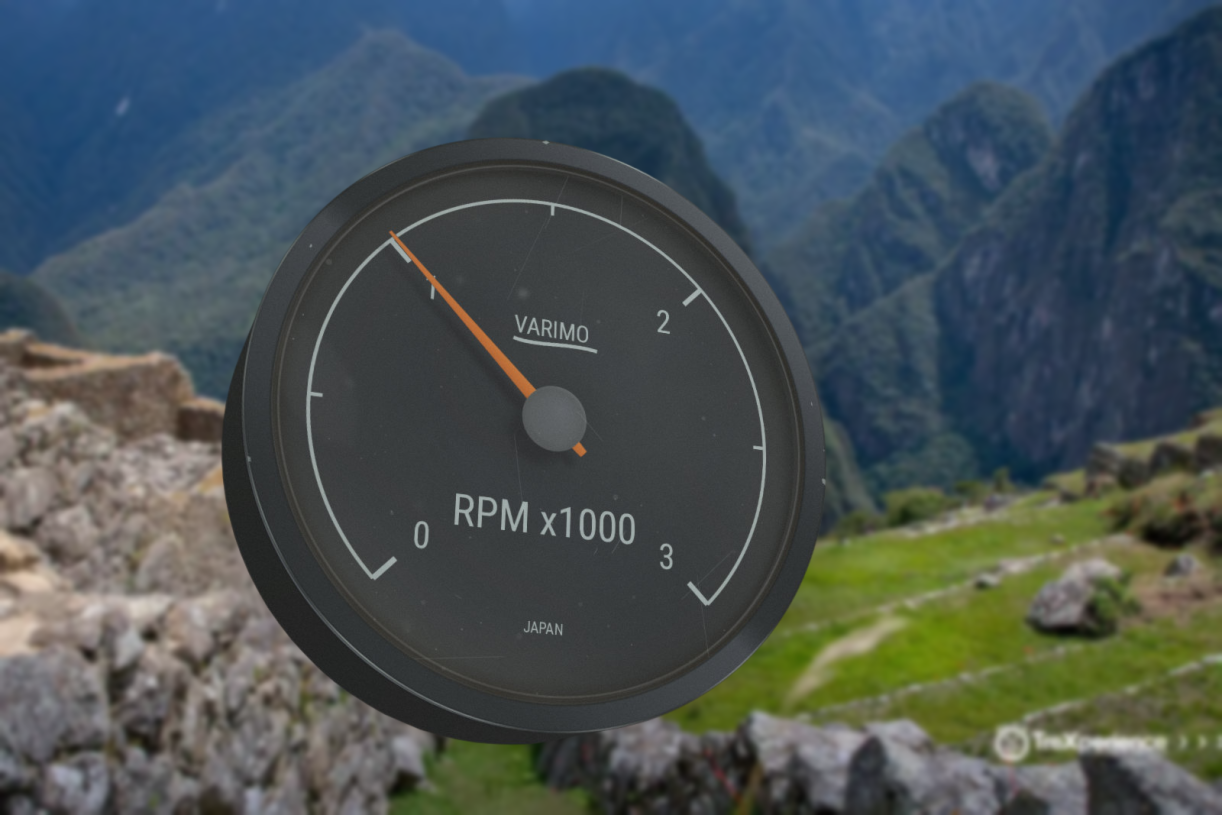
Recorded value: 1000 rpm
